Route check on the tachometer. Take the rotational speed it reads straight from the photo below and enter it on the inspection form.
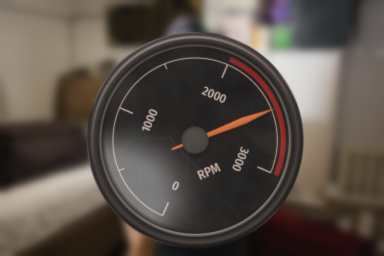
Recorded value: 2500 rpm
